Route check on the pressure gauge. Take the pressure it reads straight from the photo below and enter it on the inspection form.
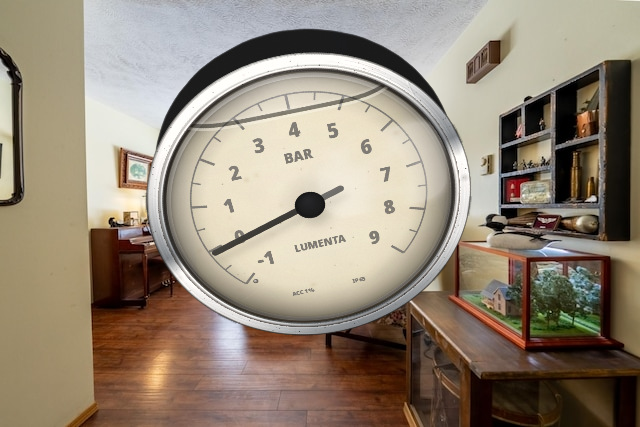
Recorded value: 0 bar
